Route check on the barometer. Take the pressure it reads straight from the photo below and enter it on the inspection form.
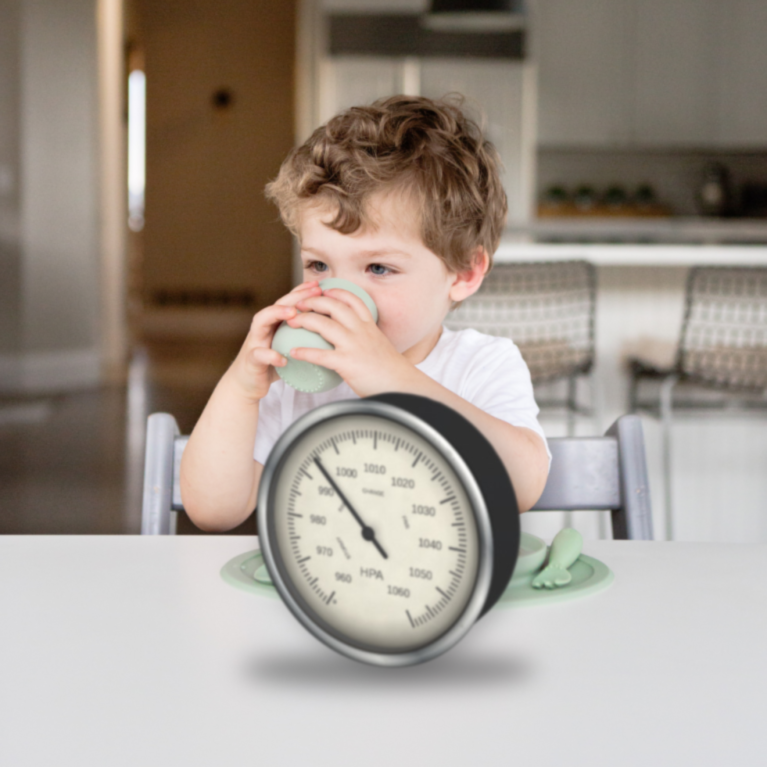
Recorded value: 995 hPa
